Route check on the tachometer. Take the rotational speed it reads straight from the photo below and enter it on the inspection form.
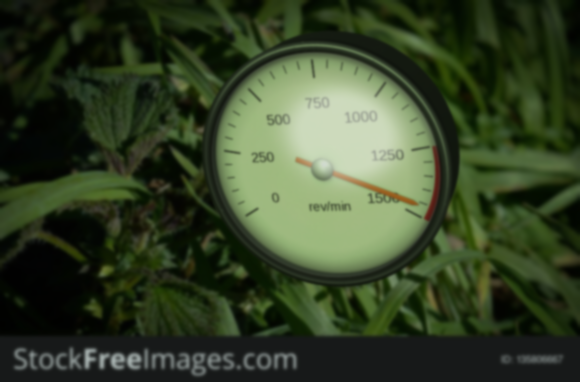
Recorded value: 1450 rpm
